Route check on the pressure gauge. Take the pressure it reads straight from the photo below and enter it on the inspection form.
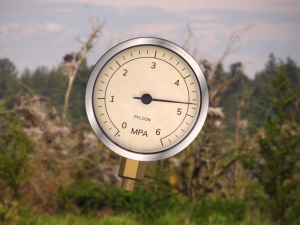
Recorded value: 4.7 MPa
